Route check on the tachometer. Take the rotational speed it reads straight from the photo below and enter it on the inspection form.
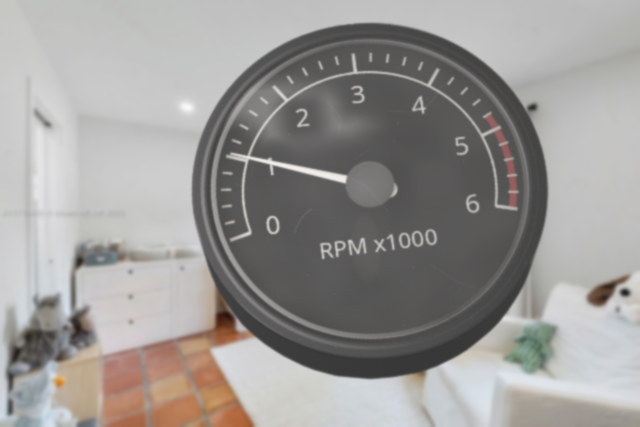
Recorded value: 1000 rpm
